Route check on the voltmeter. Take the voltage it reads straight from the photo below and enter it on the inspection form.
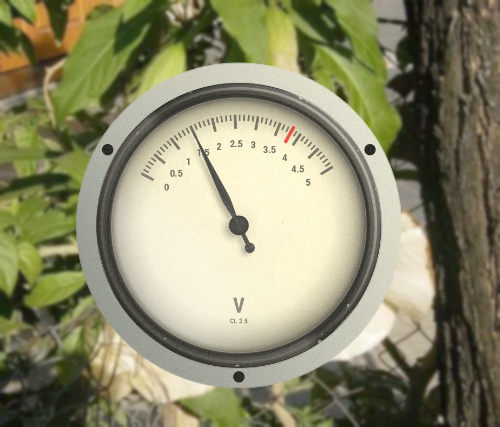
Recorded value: 1.5 V
